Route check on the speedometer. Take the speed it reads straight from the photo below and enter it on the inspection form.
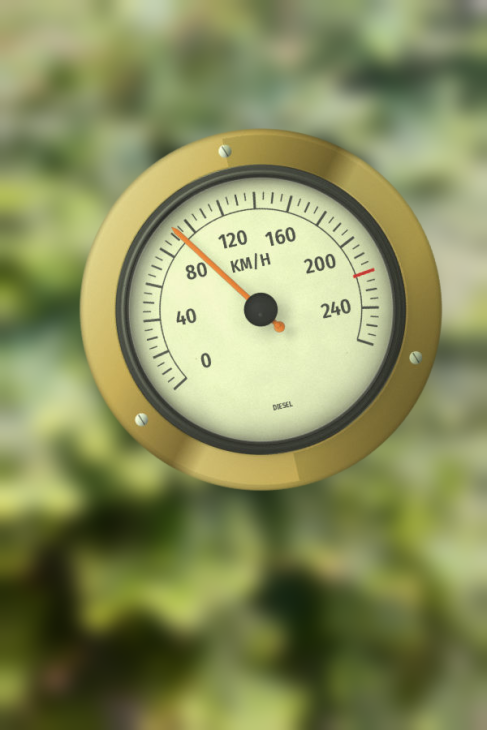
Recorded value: 92.5 km/h
